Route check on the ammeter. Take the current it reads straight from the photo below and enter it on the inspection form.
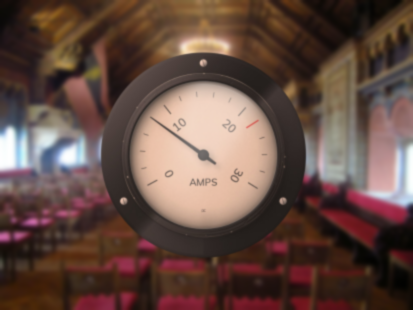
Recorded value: 8 A
